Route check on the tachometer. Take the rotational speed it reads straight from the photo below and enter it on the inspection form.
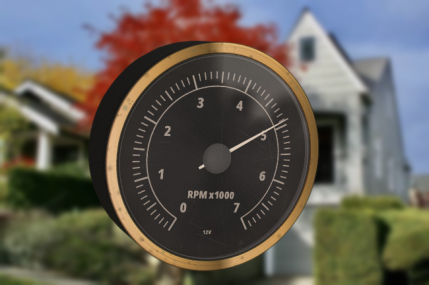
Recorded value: 4900 rpm
